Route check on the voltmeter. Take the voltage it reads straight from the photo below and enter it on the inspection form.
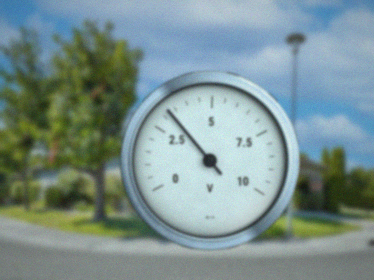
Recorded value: 3.25 V
